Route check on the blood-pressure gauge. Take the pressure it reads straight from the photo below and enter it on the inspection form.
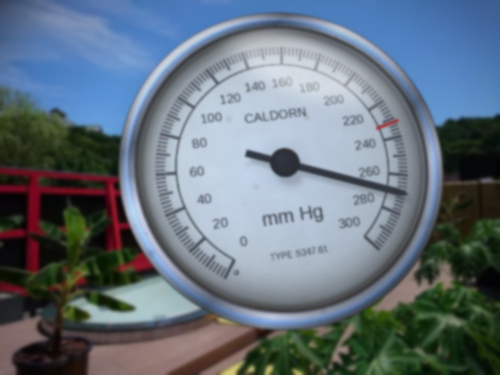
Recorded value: 270 mmHg
